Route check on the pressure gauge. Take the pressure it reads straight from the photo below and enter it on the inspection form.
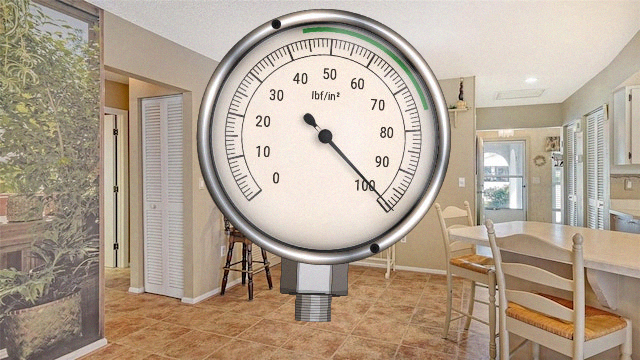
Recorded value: 99 psi
